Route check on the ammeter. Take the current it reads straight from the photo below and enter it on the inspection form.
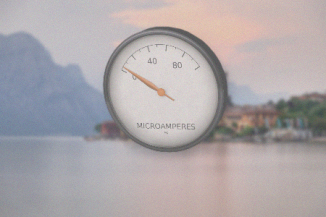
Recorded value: 5 µA
